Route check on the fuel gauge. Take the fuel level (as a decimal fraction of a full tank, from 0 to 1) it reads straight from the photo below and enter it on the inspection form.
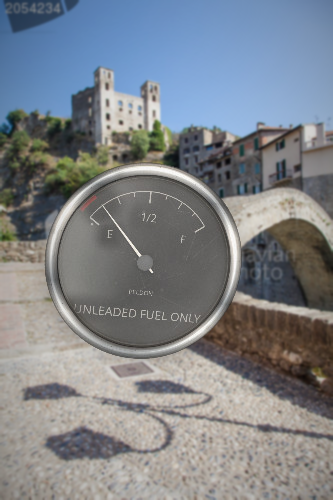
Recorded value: 0.125
